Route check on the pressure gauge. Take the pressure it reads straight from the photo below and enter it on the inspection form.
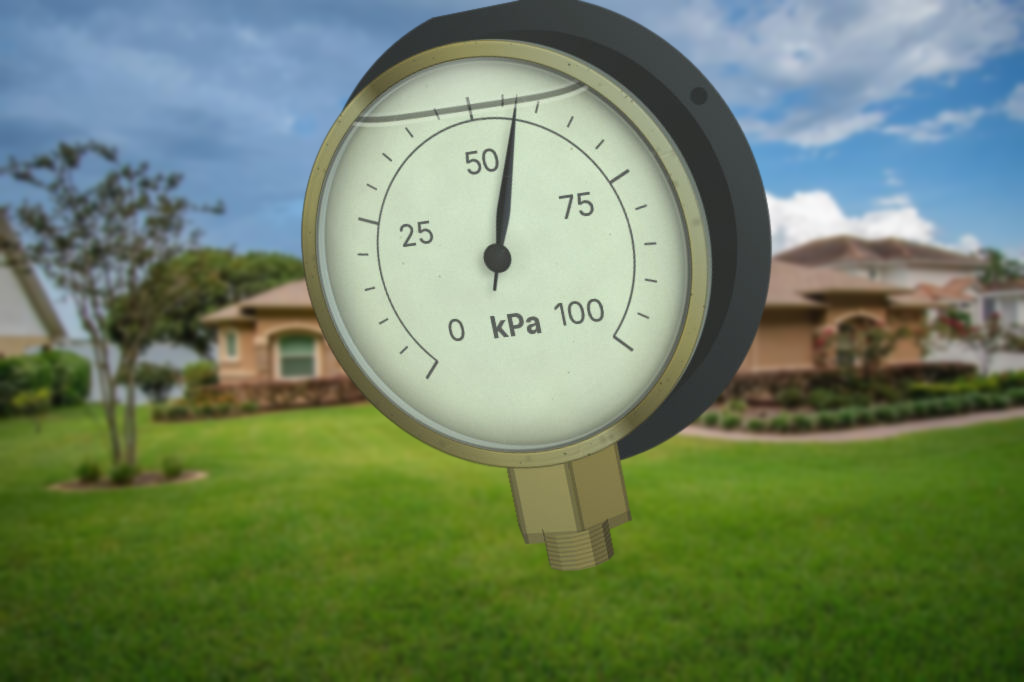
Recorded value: 57.5 kPa
